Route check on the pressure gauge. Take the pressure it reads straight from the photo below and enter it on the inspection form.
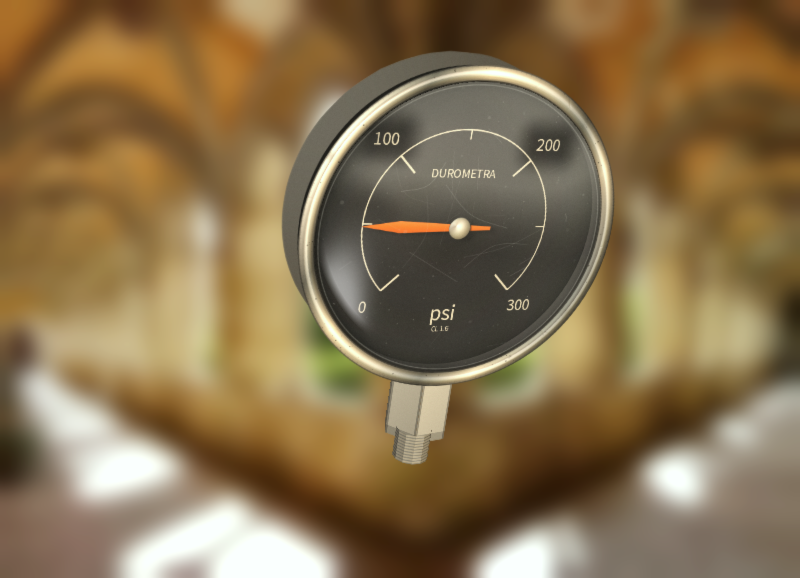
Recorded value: 50 psi
